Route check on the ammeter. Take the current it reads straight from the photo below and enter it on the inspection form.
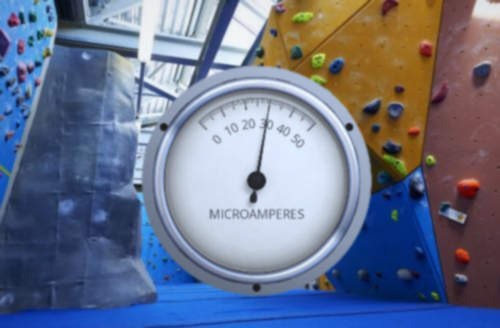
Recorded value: 30 µA
